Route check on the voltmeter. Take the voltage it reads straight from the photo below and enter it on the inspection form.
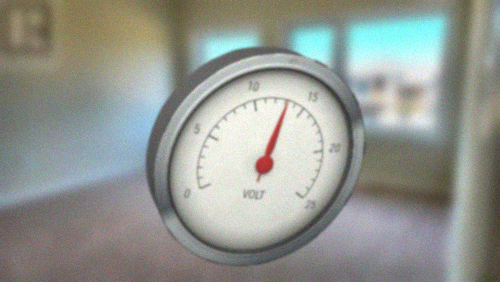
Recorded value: 13 V
